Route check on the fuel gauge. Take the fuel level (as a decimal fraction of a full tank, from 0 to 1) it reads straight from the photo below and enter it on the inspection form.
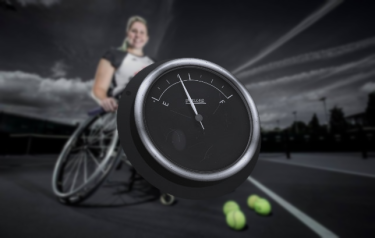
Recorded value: 0.375
